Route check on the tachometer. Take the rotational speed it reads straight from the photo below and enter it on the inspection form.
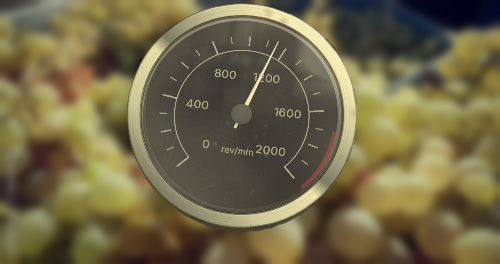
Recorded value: 1150 rpm
